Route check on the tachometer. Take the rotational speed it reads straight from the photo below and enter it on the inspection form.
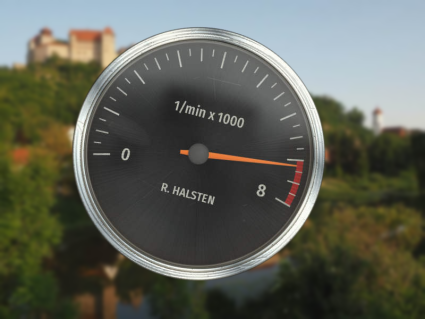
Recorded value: 7125 rpm
